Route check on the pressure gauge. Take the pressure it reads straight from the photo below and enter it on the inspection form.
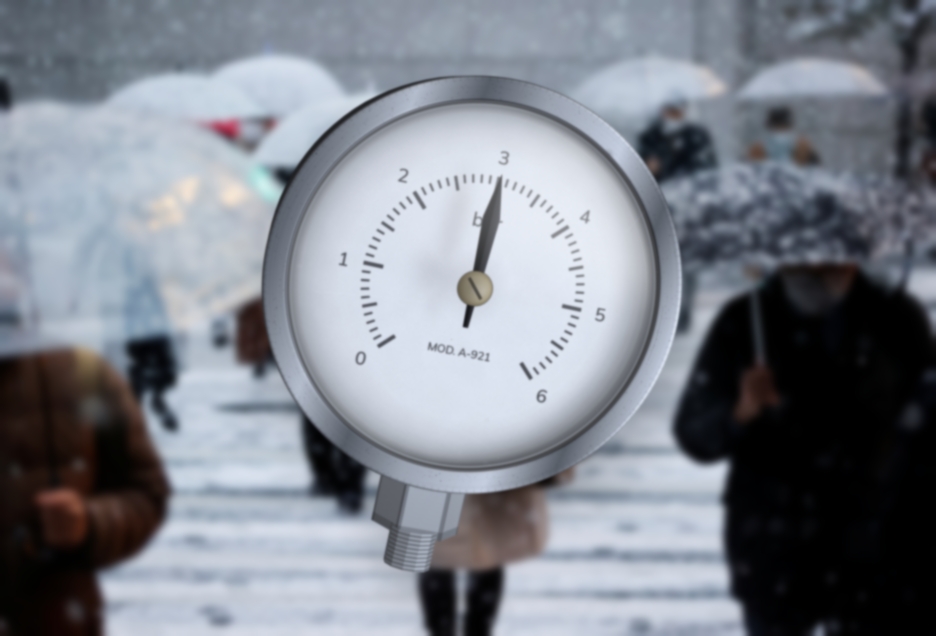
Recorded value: 3 bar
